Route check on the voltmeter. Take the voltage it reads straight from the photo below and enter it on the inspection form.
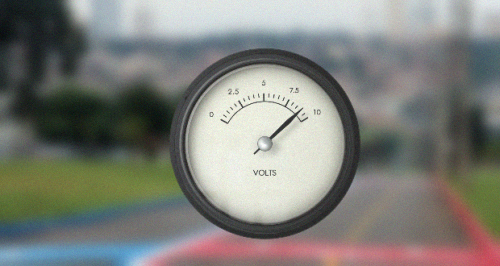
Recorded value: 9 V
